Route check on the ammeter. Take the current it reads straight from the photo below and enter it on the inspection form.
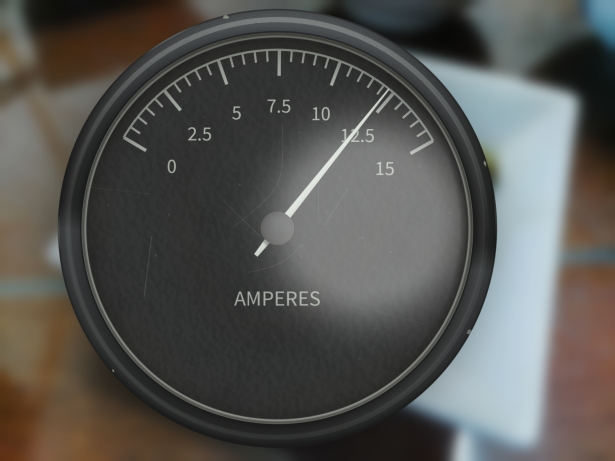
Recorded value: 12.25 A
